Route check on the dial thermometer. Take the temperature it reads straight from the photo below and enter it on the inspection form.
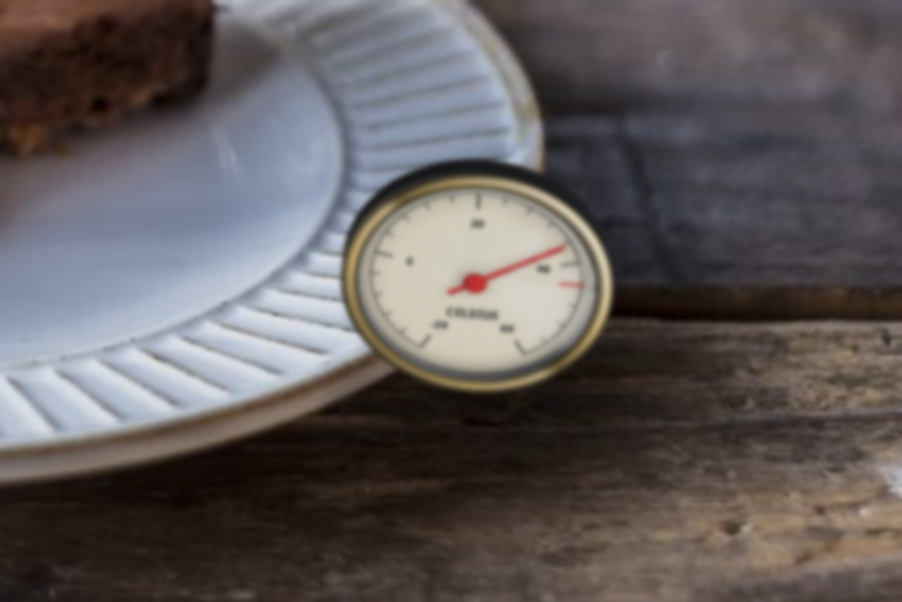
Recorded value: 36 °C
